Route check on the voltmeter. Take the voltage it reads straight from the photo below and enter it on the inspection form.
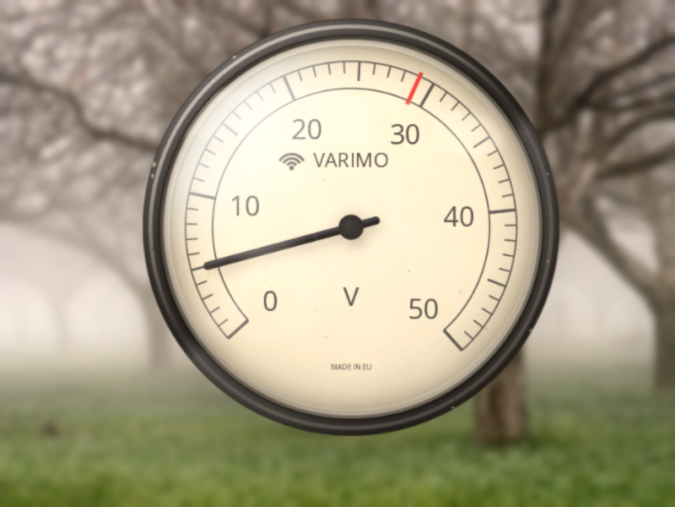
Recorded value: 5 V
